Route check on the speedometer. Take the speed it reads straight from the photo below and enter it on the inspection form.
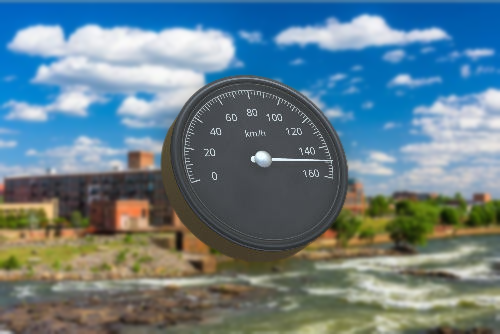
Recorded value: 150 km/h
